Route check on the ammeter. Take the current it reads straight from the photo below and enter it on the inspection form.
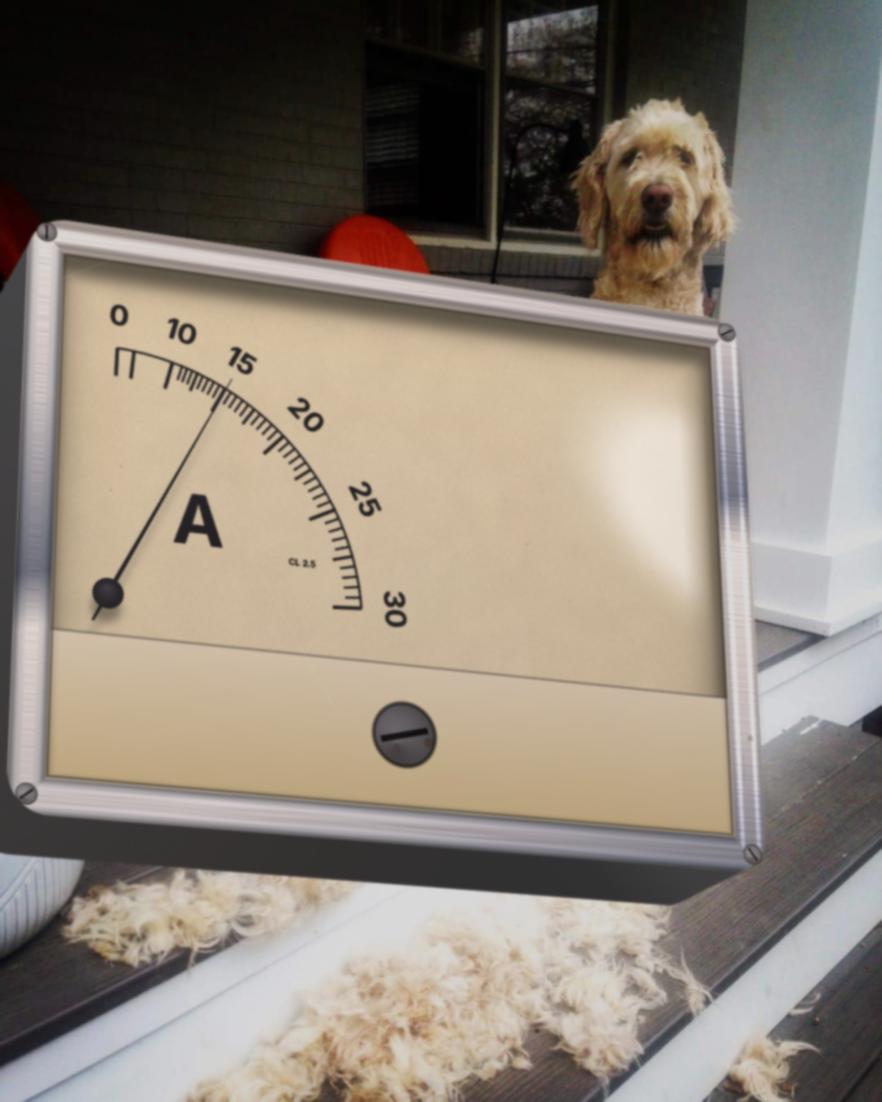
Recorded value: 15 A
